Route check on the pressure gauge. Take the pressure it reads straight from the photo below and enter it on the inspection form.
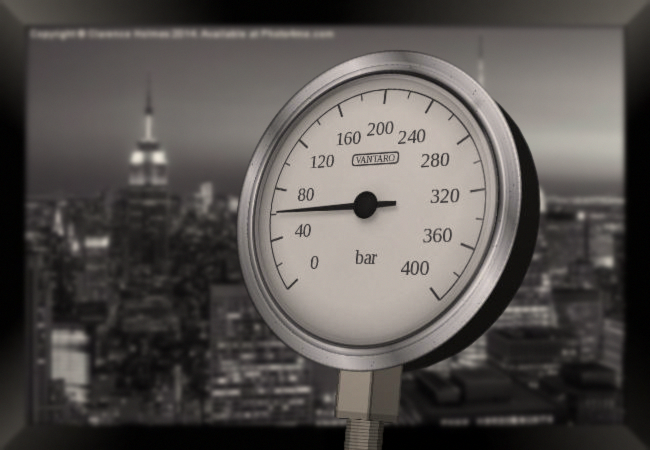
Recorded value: 60 bar
